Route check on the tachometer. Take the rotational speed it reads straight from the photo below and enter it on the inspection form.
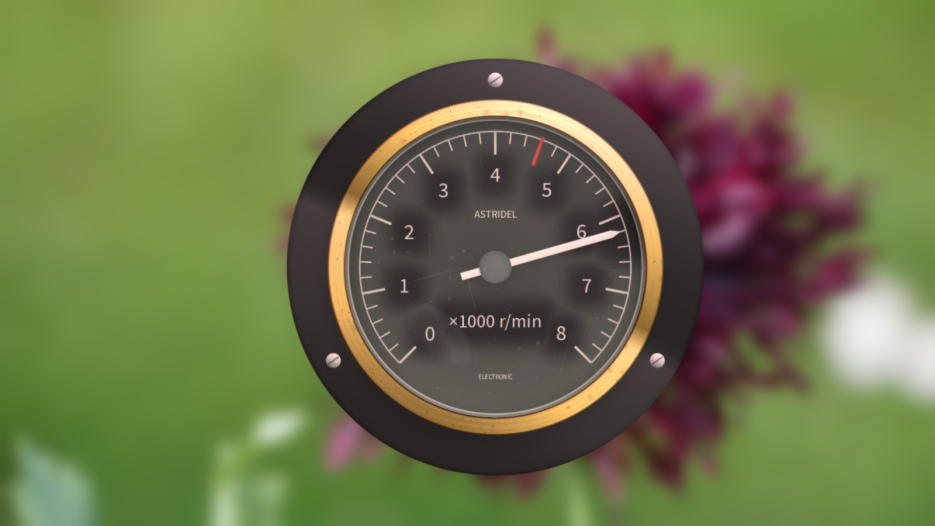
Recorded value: 6200 rpm
